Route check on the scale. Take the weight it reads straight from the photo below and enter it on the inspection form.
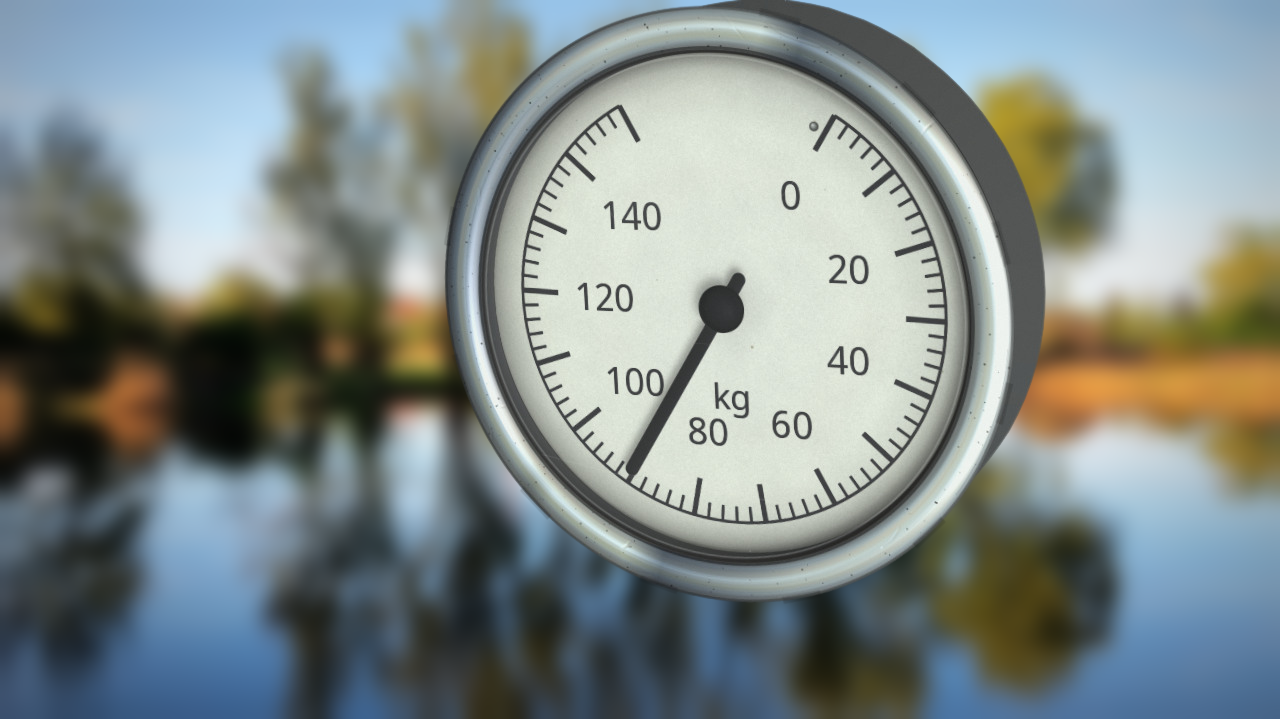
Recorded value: 90 kg
